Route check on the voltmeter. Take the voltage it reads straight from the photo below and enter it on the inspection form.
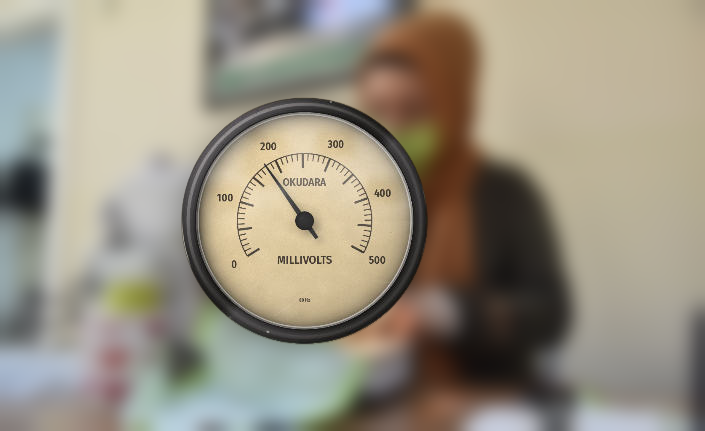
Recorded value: 180 mV
